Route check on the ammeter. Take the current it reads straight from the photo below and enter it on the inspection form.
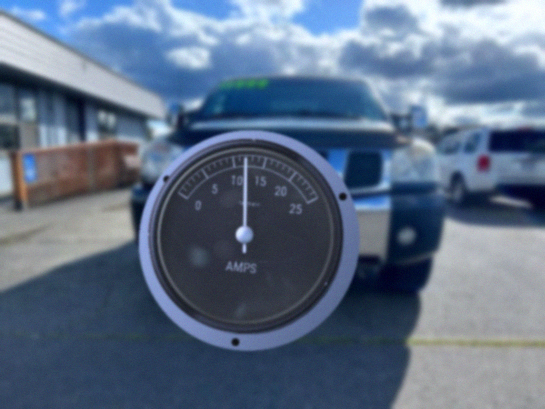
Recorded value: 12 A
